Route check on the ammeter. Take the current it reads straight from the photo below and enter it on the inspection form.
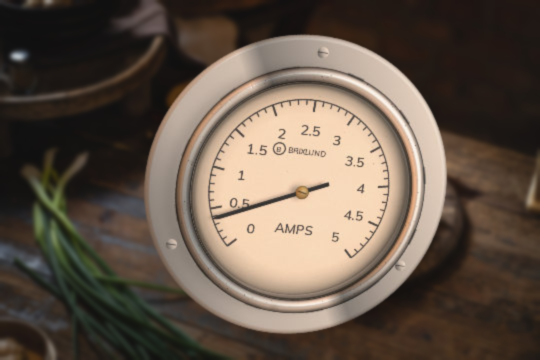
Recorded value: 0.4 A
